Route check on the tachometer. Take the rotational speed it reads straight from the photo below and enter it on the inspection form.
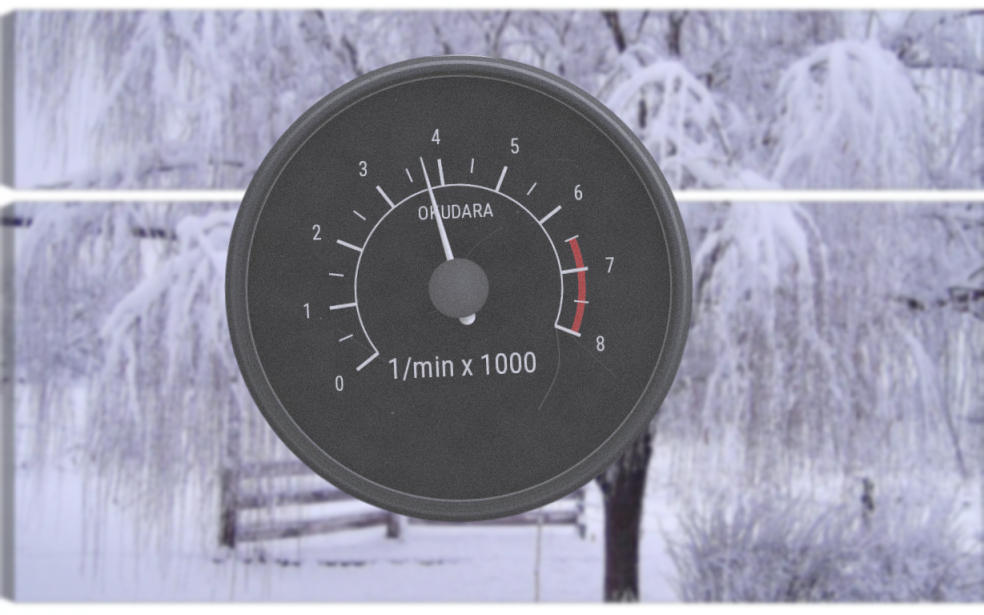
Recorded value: 3750 rpm
